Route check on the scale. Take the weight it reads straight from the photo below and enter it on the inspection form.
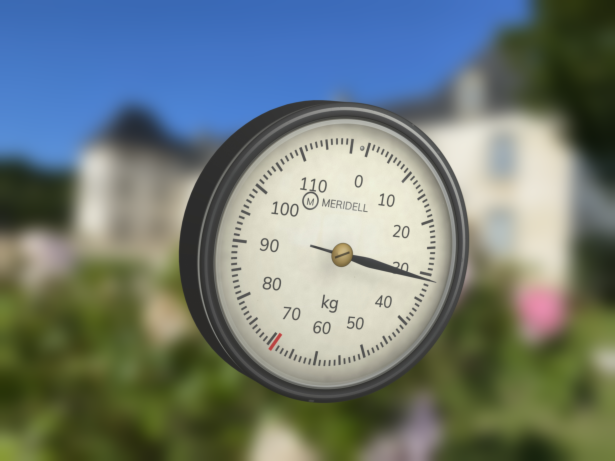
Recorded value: 31 kg
